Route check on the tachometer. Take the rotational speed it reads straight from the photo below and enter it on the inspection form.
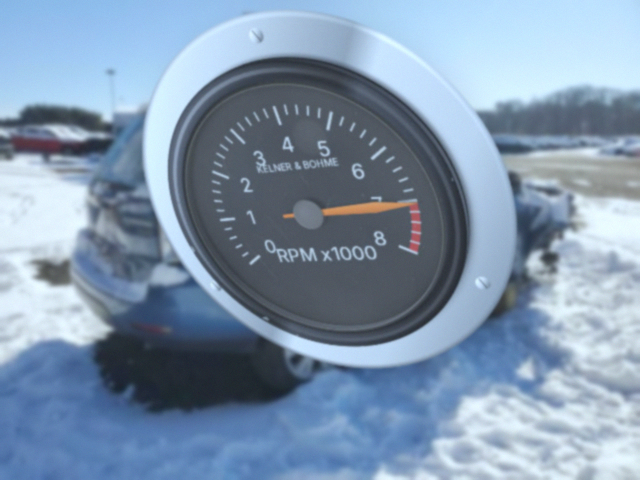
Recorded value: 7000 rpm
